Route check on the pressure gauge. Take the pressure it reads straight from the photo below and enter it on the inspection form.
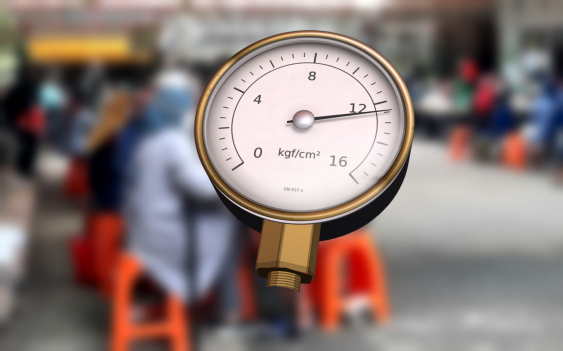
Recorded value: 12.5 kg/cm²
